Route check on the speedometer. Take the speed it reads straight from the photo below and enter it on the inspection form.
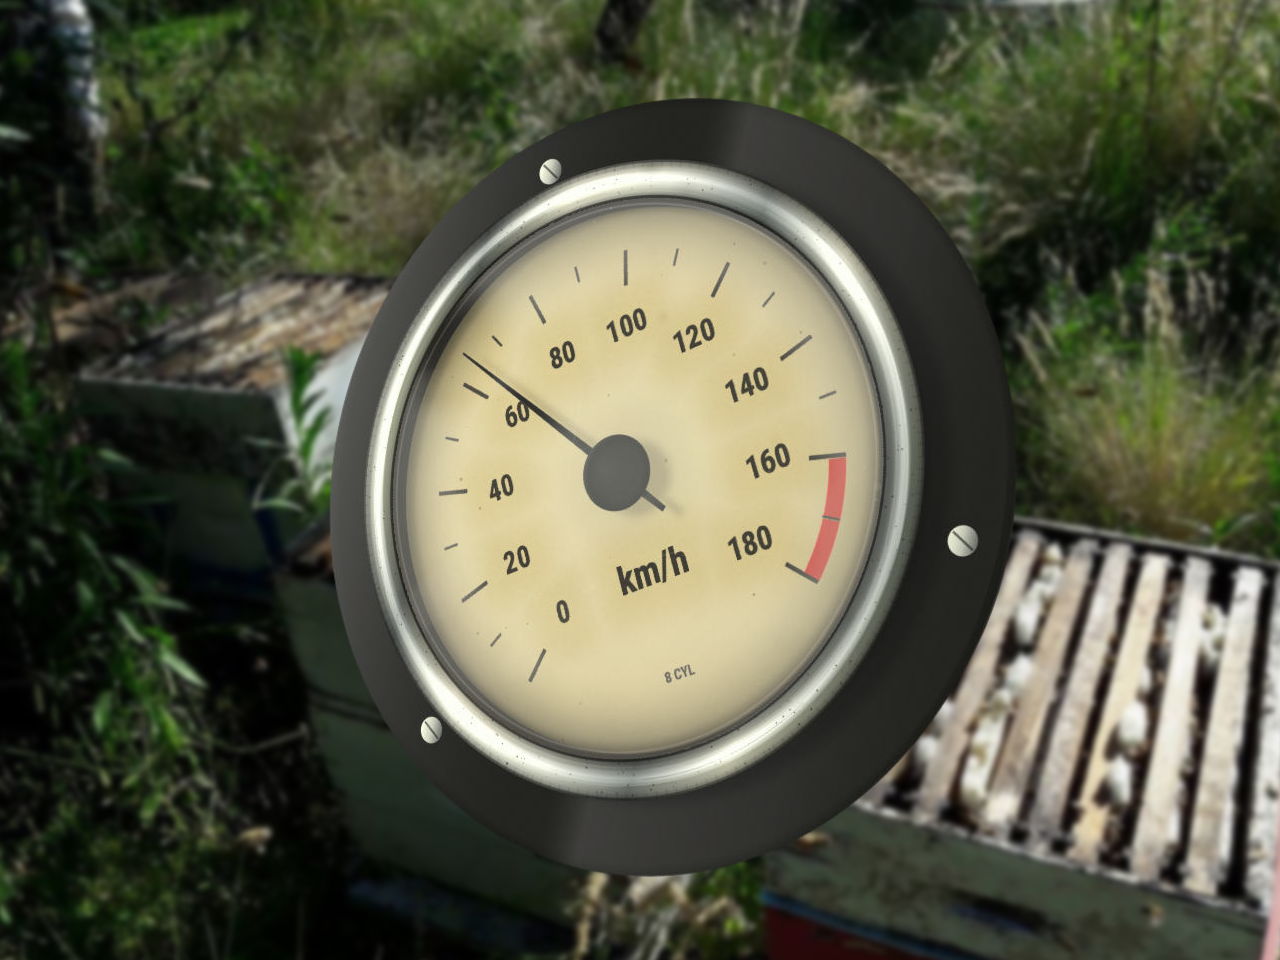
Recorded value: 65 km/h
